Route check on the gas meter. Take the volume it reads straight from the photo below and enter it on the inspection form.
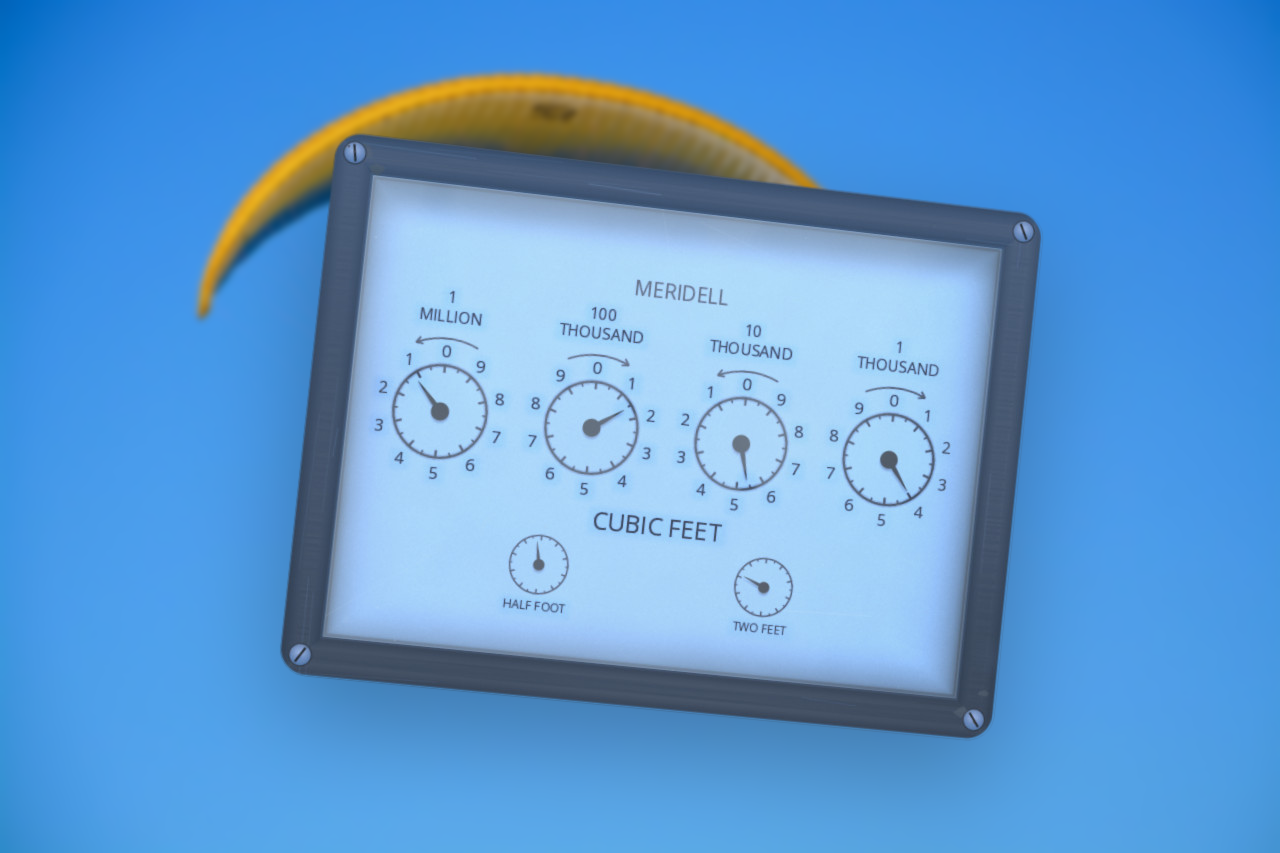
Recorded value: 115400 ft³
